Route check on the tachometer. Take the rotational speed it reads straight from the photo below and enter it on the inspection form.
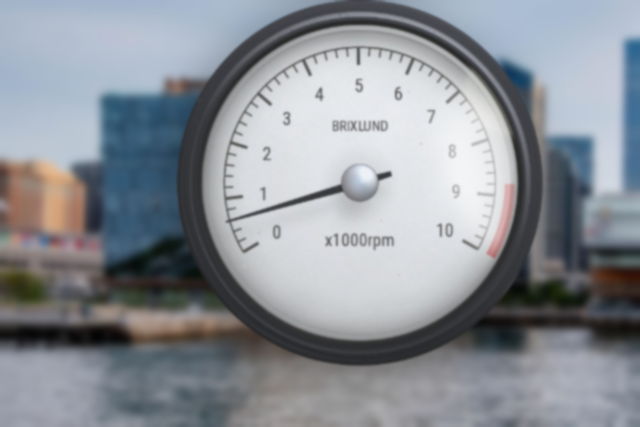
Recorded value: 600 rpm
